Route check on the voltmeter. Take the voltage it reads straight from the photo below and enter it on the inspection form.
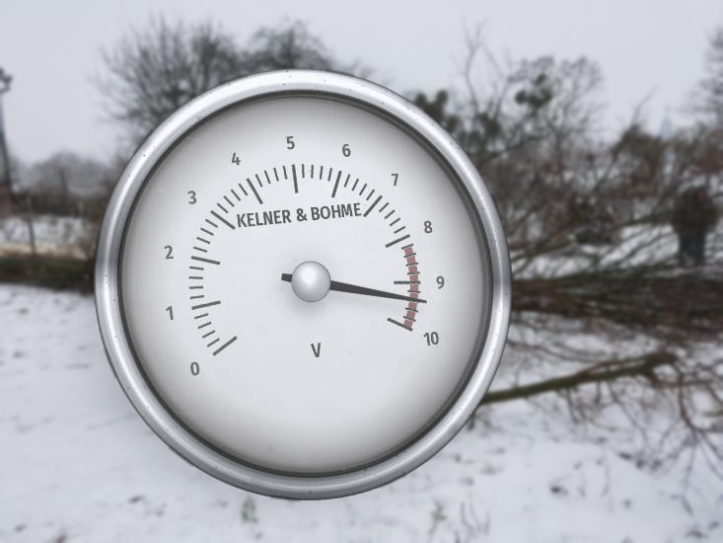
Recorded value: 9.4 V
